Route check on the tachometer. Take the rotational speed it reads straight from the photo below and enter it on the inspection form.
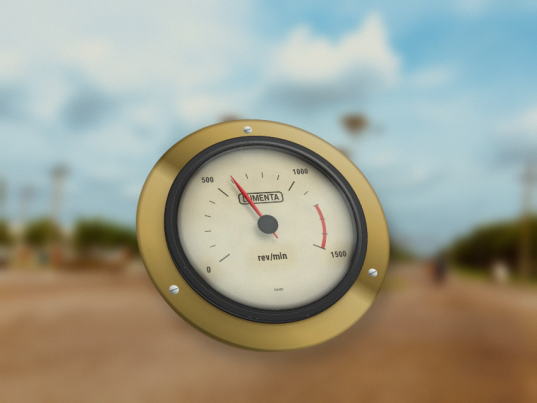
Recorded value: 600 rpm
